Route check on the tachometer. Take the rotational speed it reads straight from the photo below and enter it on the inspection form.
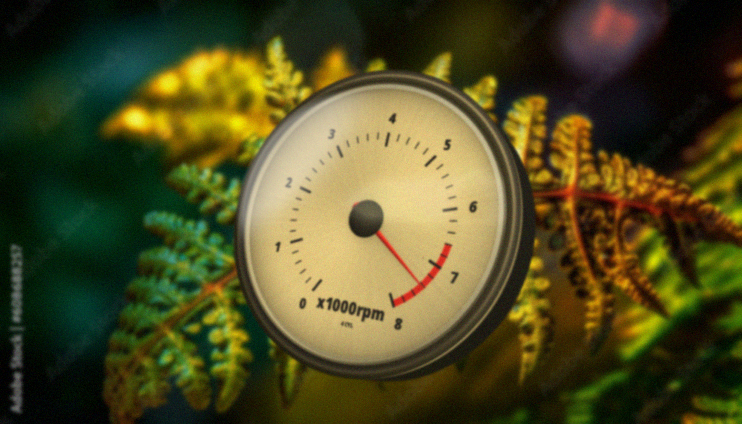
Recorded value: 7400 rpm
